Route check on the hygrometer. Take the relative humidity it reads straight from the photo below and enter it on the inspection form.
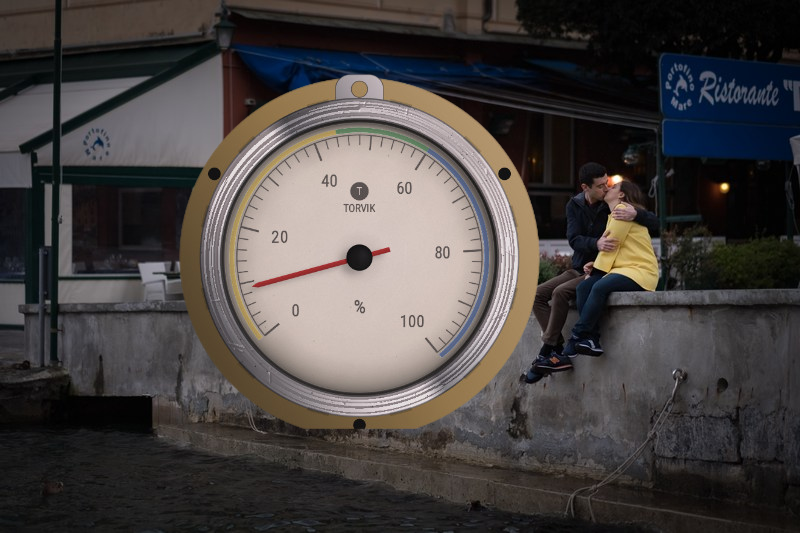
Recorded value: 9 %
